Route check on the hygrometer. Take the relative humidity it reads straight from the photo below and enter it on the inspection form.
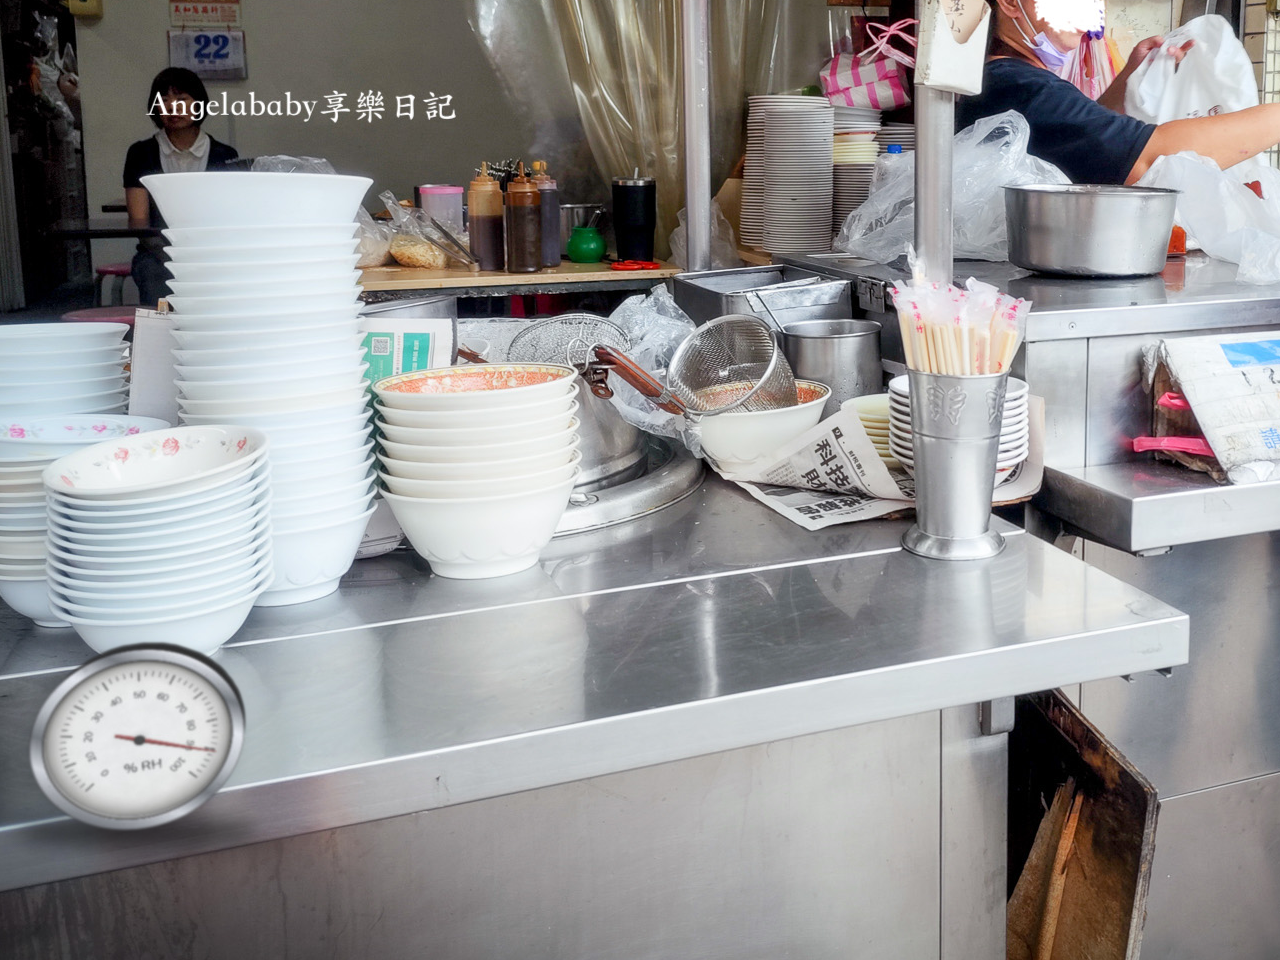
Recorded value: 90 %
